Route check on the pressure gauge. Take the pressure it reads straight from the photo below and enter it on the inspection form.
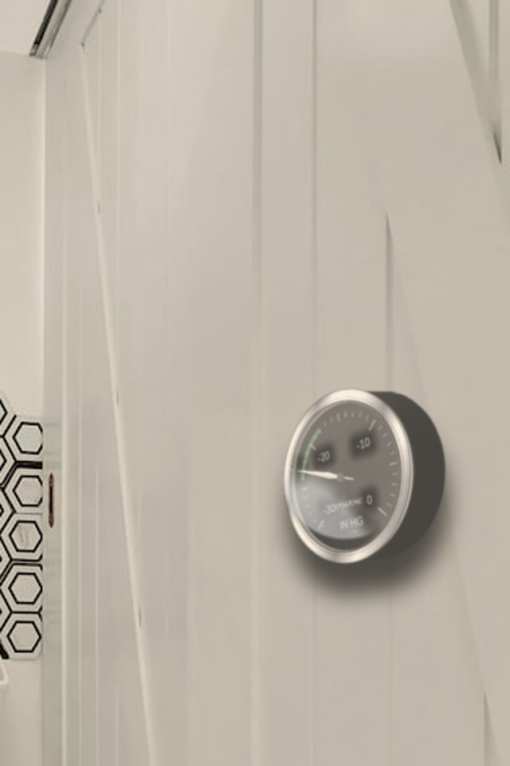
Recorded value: -23 inHg
